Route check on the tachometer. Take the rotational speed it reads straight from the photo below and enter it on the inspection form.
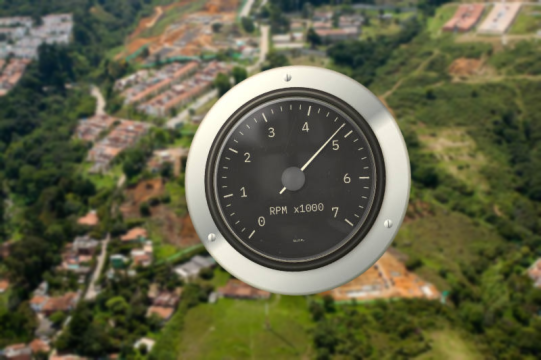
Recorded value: 4800 rpm
